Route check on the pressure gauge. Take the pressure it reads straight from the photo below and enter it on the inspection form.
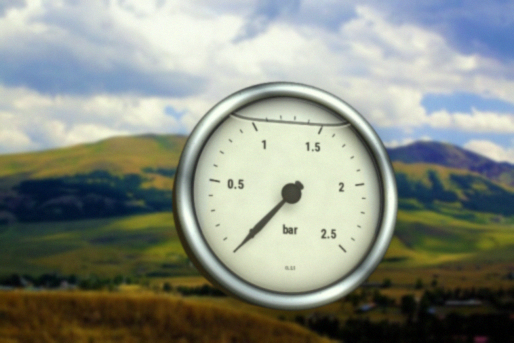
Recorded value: 0 bar
